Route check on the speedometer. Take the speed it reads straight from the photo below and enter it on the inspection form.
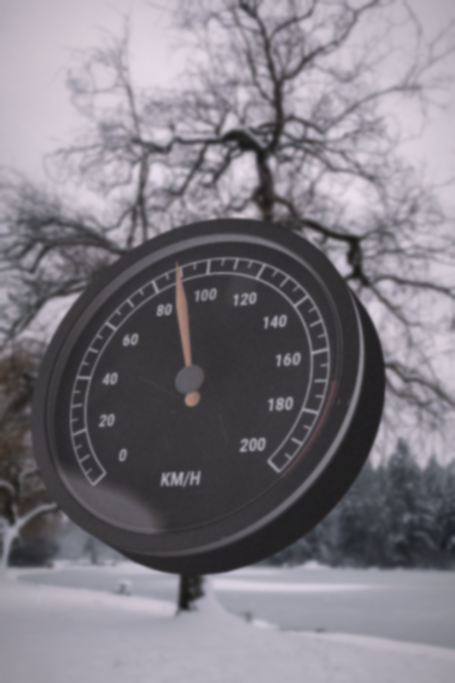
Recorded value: 90 km/h
